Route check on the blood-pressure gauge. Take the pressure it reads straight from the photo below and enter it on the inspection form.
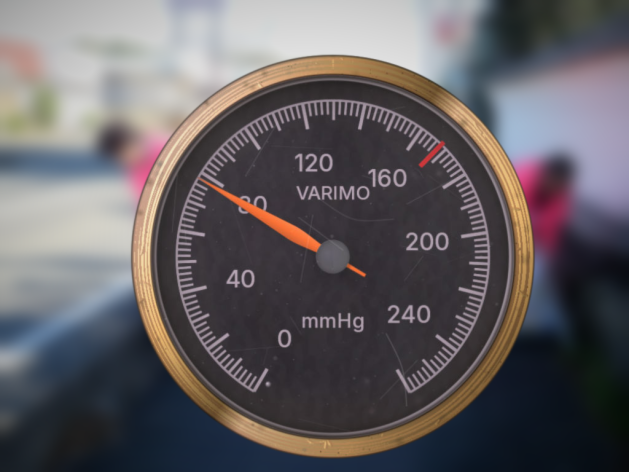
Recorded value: 78 mmHg
